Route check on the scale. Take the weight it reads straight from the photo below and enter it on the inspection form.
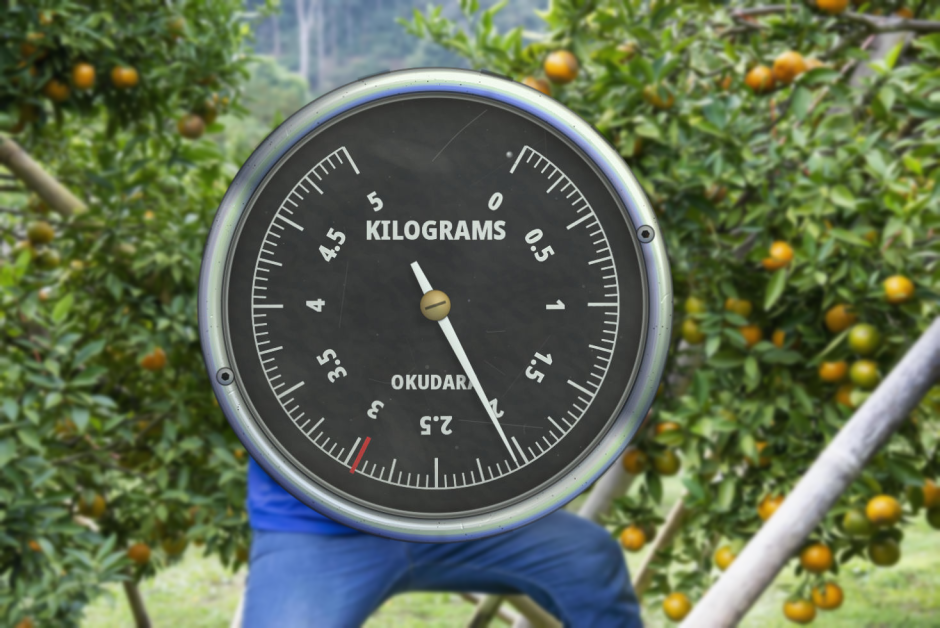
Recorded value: 2.05 kg
